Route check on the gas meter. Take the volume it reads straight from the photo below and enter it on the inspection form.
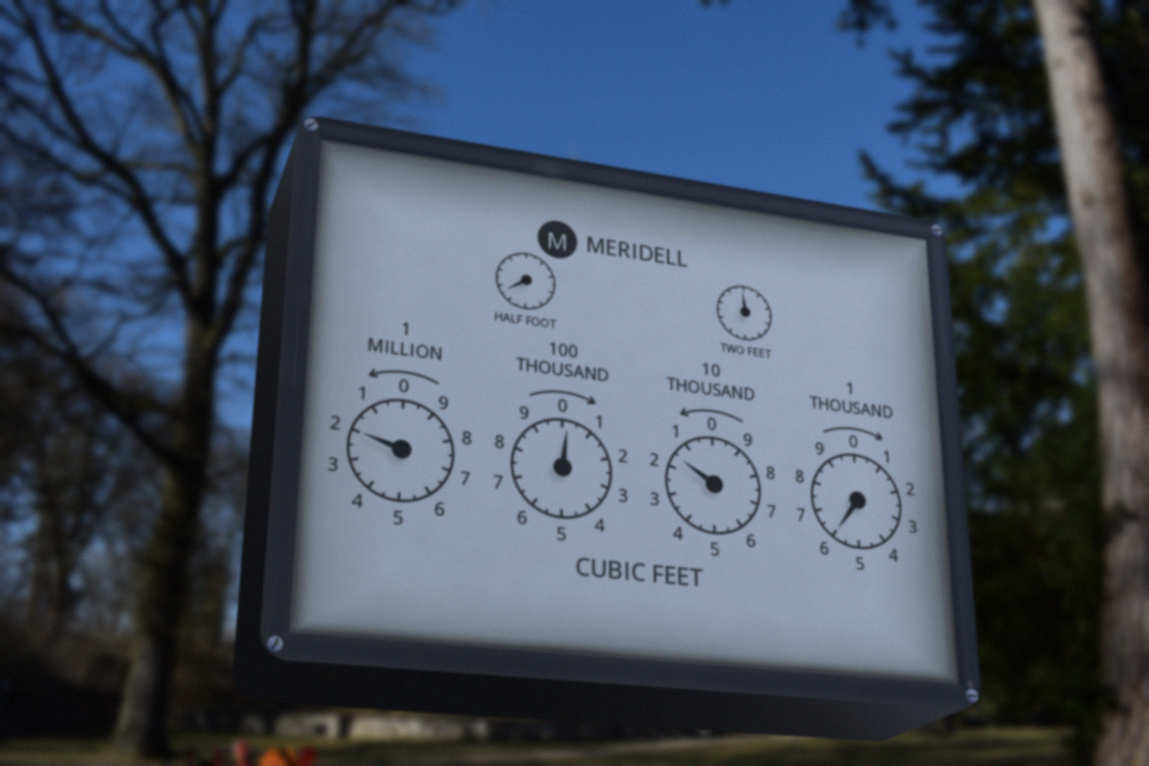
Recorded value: 201600 ft³
